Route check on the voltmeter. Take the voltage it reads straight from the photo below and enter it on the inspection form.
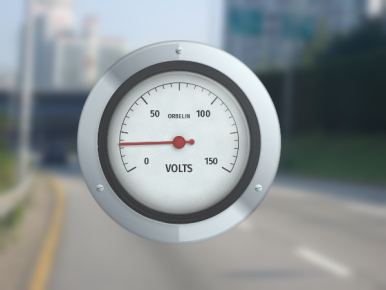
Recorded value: 17.5 V
